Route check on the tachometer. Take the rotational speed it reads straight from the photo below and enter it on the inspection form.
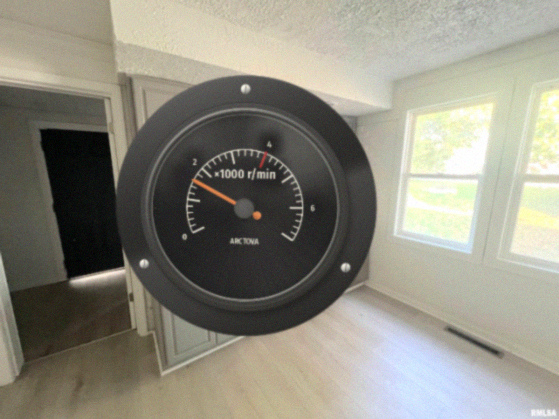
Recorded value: 1600 rpm
